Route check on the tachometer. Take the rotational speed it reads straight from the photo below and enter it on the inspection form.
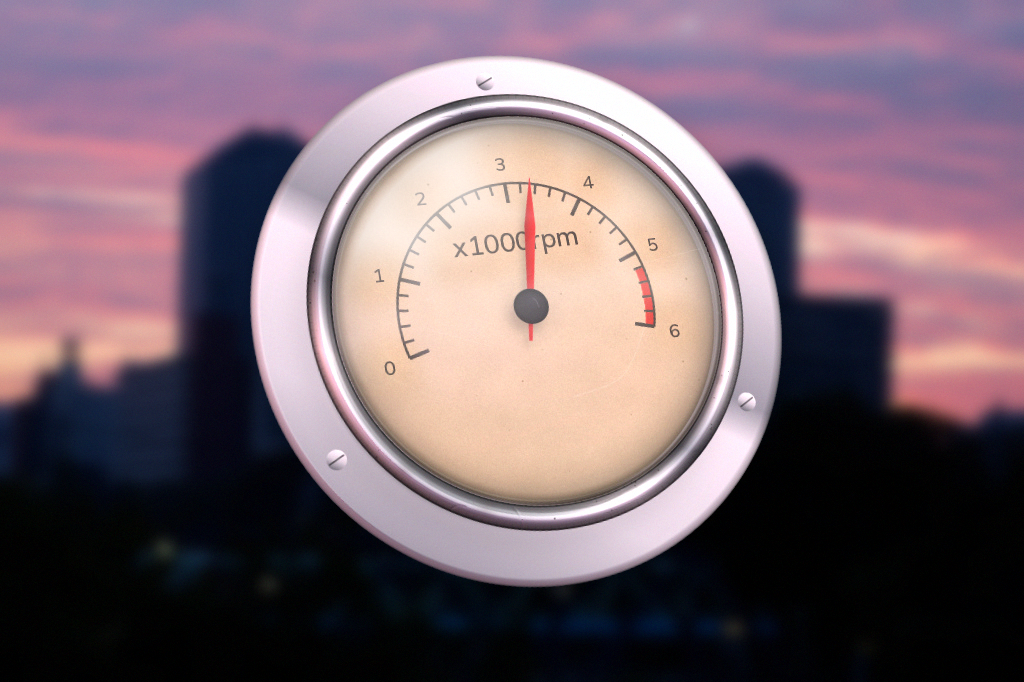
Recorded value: 3300 rpm
